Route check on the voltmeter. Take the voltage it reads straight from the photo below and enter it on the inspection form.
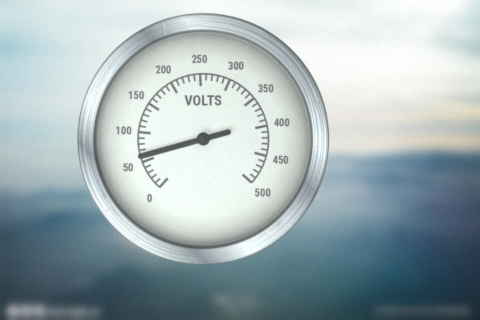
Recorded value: 60 V
